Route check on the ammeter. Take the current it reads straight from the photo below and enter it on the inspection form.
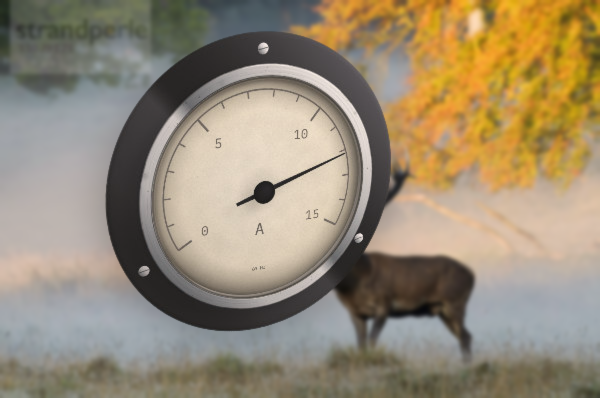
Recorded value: 12 A
